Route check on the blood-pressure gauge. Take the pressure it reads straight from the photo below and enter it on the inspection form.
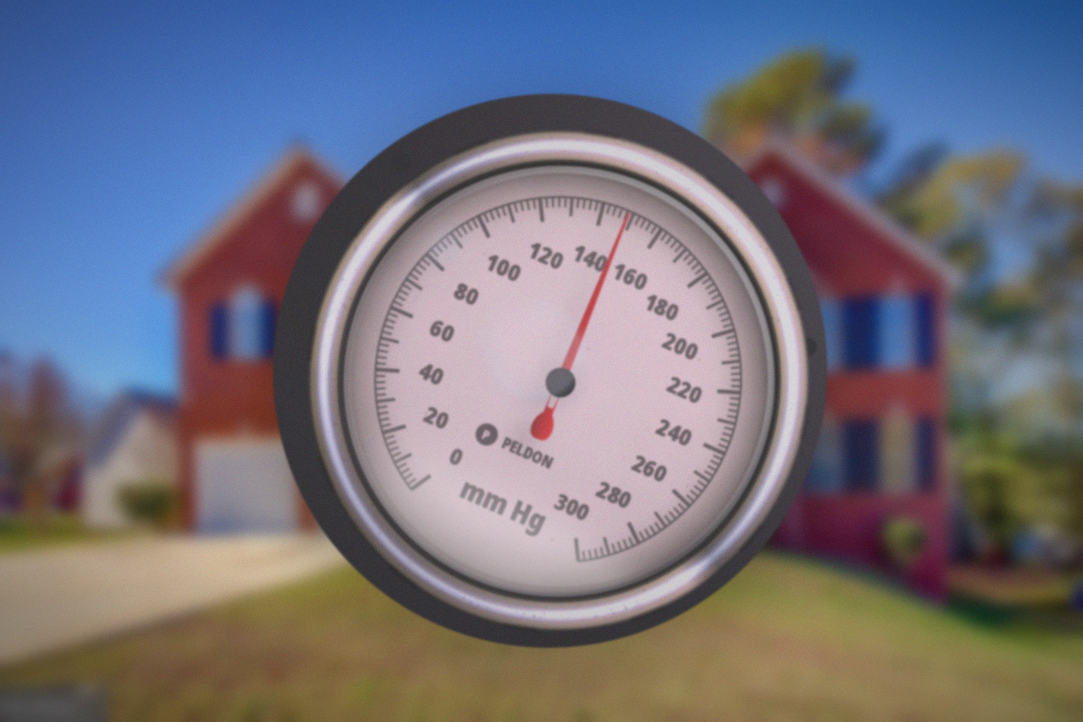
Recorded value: 148 mmHg
